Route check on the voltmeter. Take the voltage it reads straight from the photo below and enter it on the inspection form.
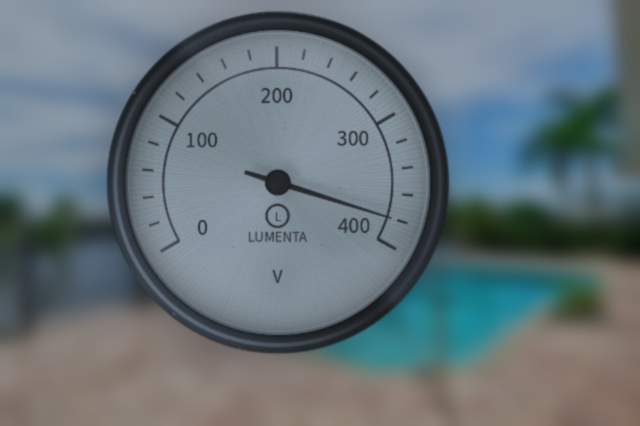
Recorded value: 380 V
